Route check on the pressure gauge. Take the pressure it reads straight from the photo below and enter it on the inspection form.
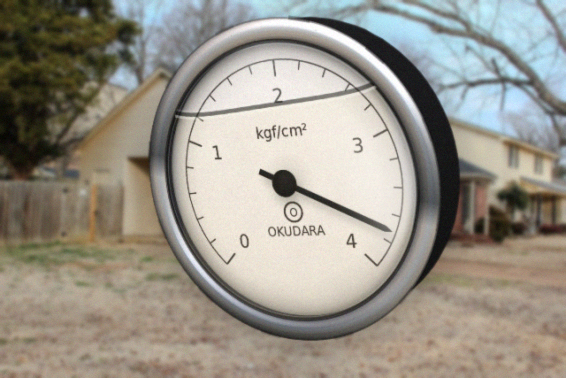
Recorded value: 3.7 kg/cm²
